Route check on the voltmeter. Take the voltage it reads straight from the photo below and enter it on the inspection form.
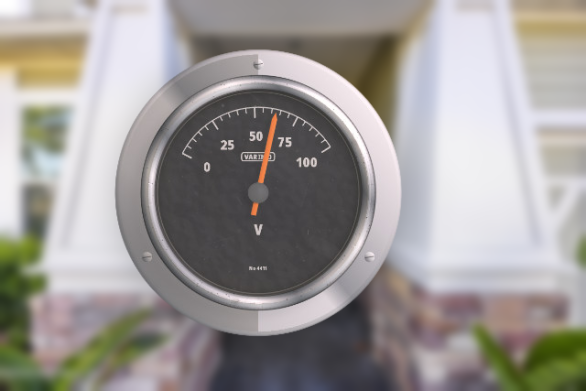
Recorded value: 62.5 V
